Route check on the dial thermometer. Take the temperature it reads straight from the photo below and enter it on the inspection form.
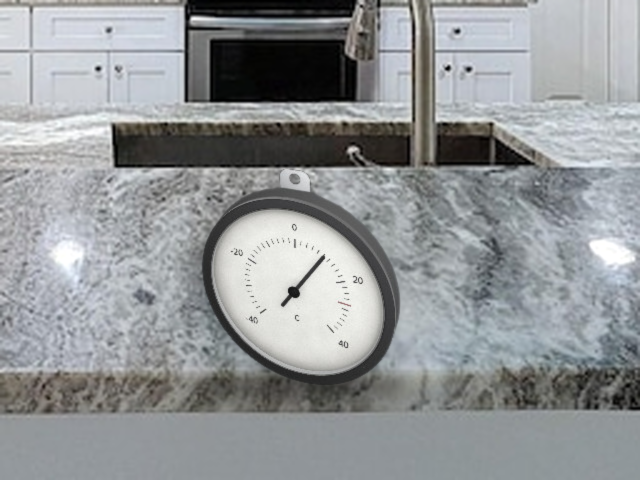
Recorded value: 10 °C
